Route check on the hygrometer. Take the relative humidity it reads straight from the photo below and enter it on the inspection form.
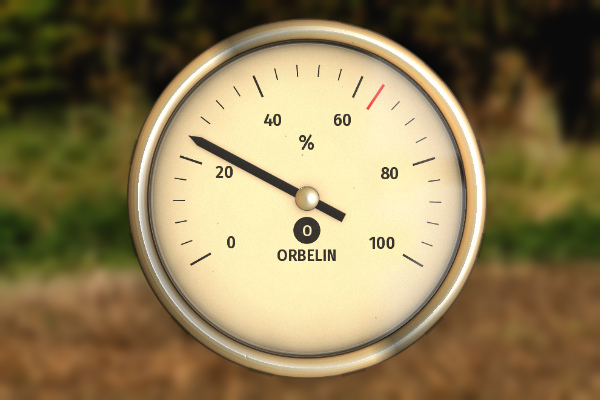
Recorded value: 24 %
